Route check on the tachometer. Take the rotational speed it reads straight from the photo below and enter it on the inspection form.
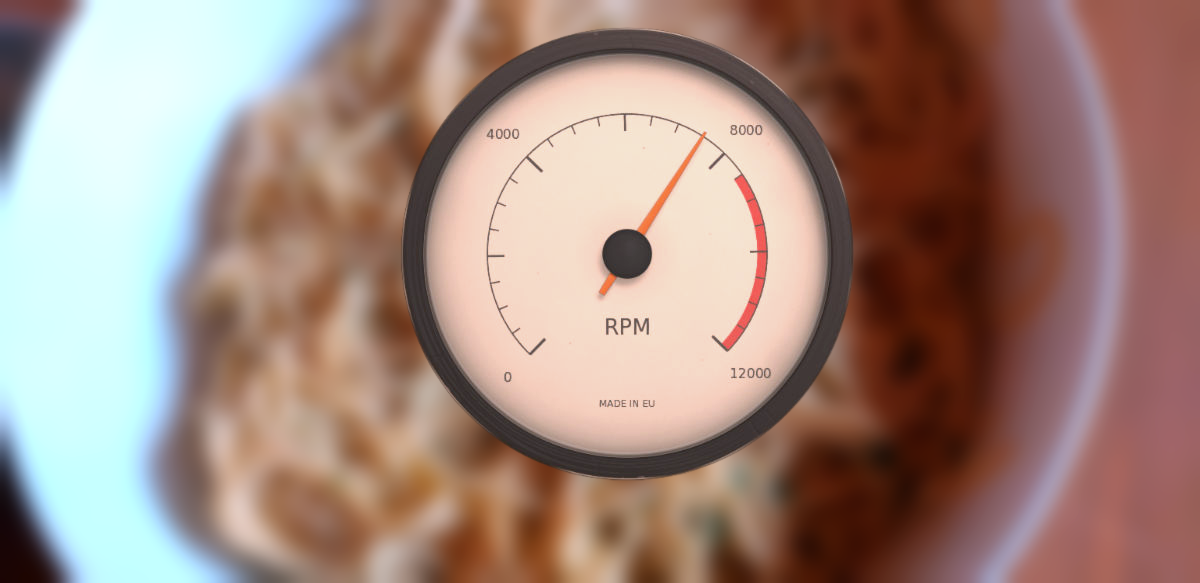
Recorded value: 7500 rpm
